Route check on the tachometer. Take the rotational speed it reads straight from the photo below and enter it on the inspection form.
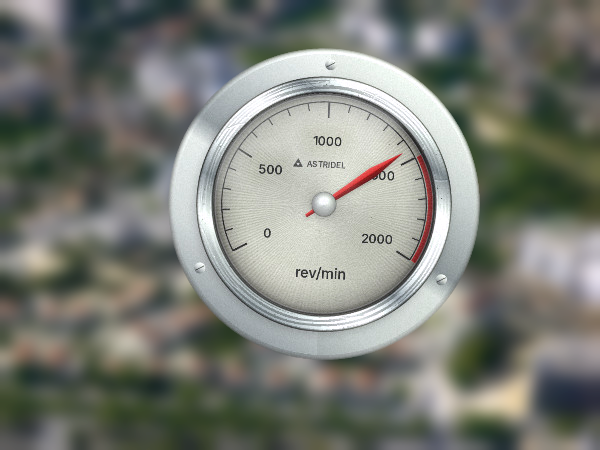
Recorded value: 1450 rpm
